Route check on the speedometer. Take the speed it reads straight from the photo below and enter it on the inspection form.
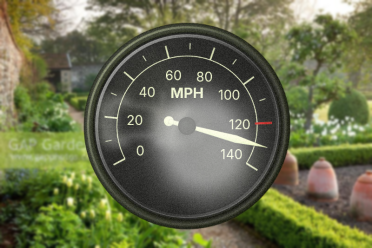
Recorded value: 130 mph
